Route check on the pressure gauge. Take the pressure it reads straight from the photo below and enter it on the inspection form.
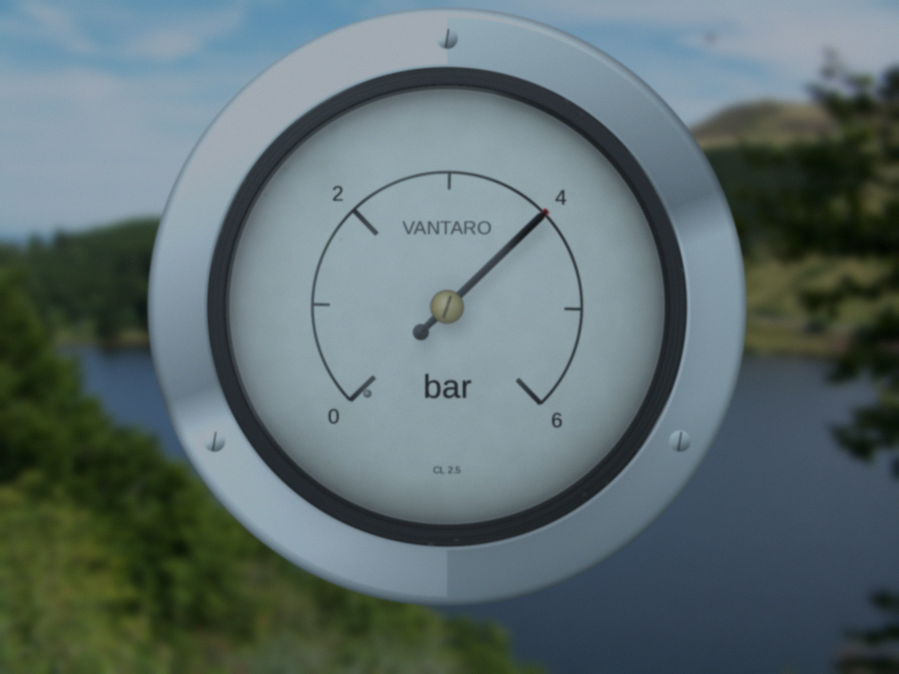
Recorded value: 4 bar
